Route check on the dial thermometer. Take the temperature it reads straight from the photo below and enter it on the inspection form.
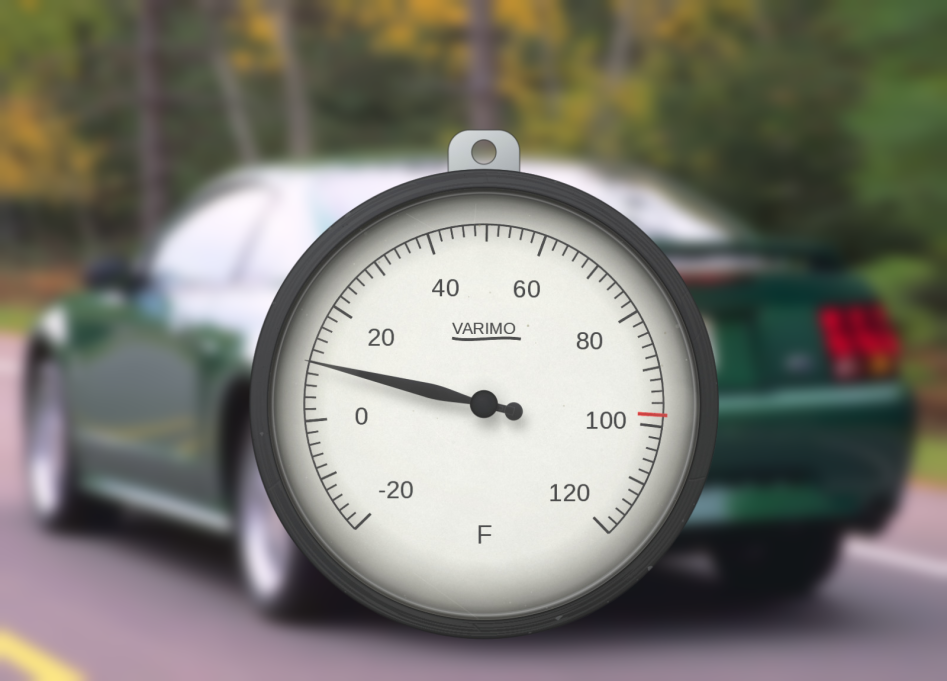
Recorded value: 10 °F
